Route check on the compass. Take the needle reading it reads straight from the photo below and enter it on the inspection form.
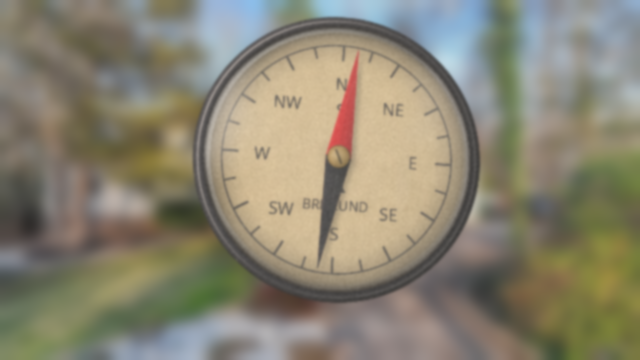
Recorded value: 7.5 °
